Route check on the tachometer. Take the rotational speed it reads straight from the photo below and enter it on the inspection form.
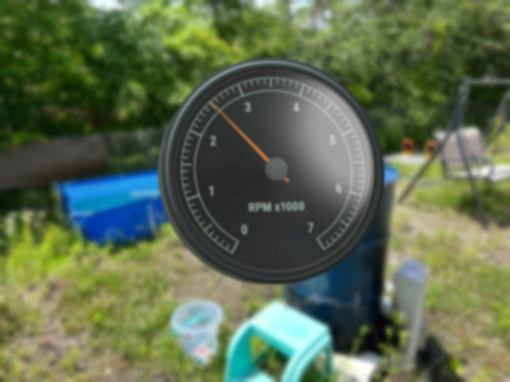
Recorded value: 2500 rpm
